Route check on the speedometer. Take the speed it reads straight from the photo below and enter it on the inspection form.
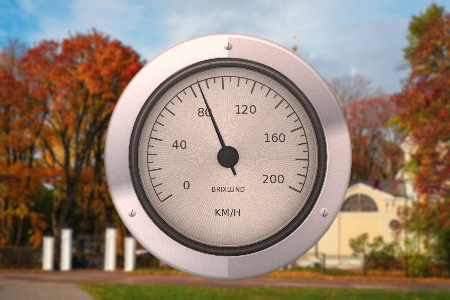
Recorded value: 85 km/h
